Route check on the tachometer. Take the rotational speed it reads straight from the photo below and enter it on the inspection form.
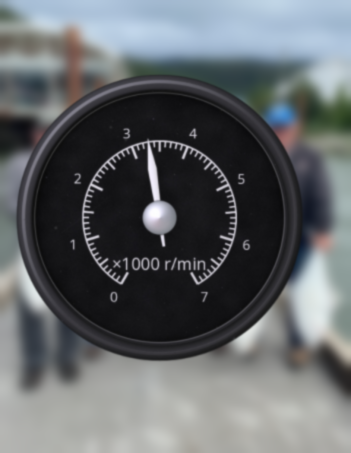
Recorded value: 3300 rpm
